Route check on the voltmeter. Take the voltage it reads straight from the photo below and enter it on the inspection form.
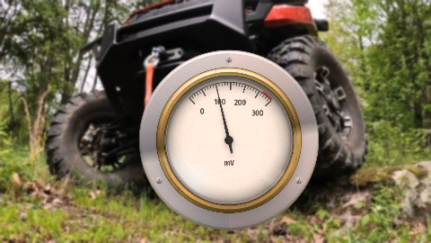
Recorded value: 100 mV
